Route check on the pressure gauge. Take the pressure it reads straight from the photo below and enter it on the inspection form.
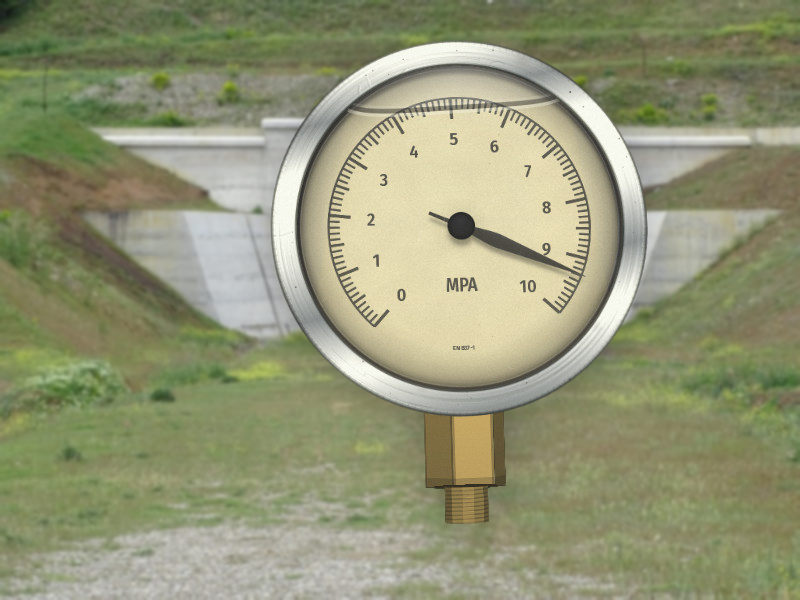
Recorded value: 9.3 MPa
